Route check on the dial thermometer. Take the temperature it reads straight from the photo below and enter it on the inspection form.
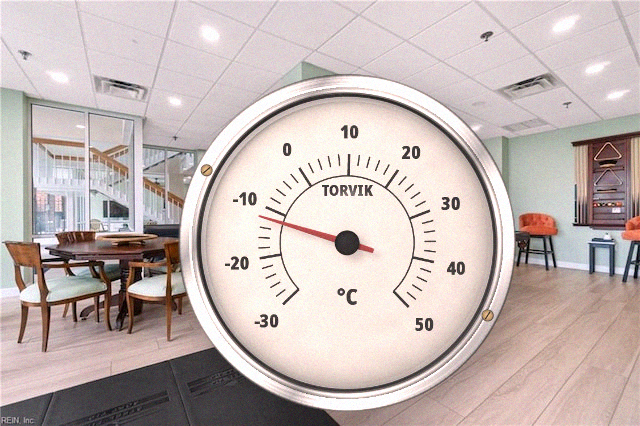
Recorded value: -12 °C
